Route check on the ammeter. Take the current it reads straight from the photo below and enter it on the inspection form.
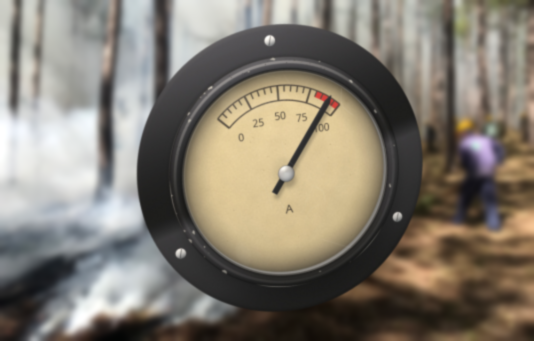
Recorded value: 90 A
